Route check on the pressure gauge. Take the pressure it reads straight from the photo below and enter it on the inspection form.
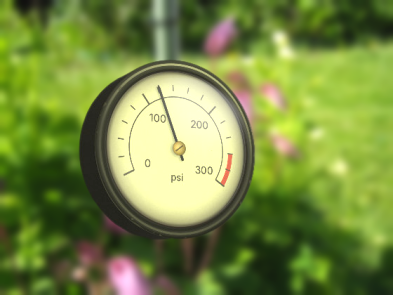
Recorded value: 120 psi
